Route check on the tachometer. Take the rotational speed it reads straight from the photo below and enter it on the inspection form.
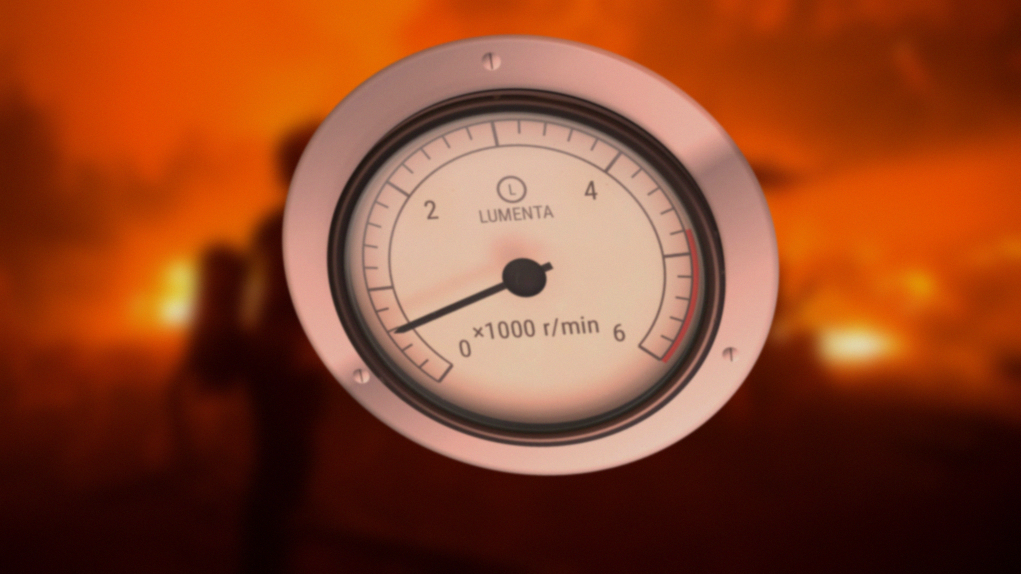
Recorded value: 600 rpm
